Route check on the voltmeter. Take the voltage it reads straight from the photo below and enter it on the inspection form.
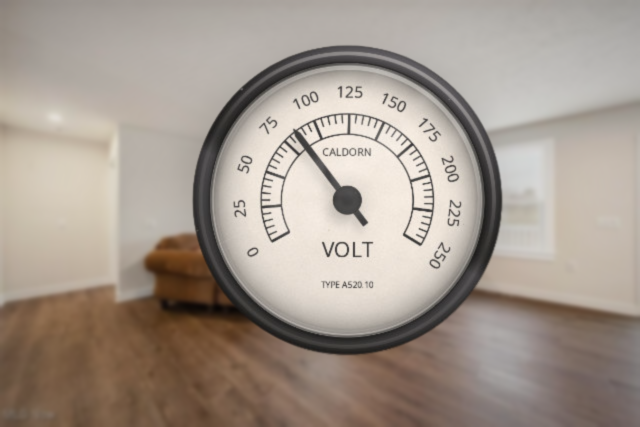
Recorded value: 85 V
